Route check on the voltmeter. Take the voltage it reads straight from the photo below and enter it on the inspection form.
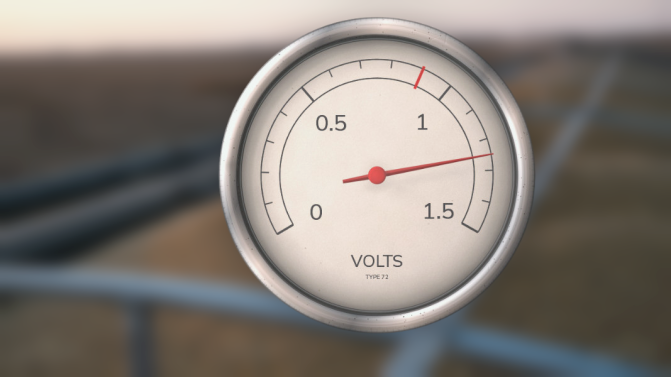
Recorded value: 1.25 V
